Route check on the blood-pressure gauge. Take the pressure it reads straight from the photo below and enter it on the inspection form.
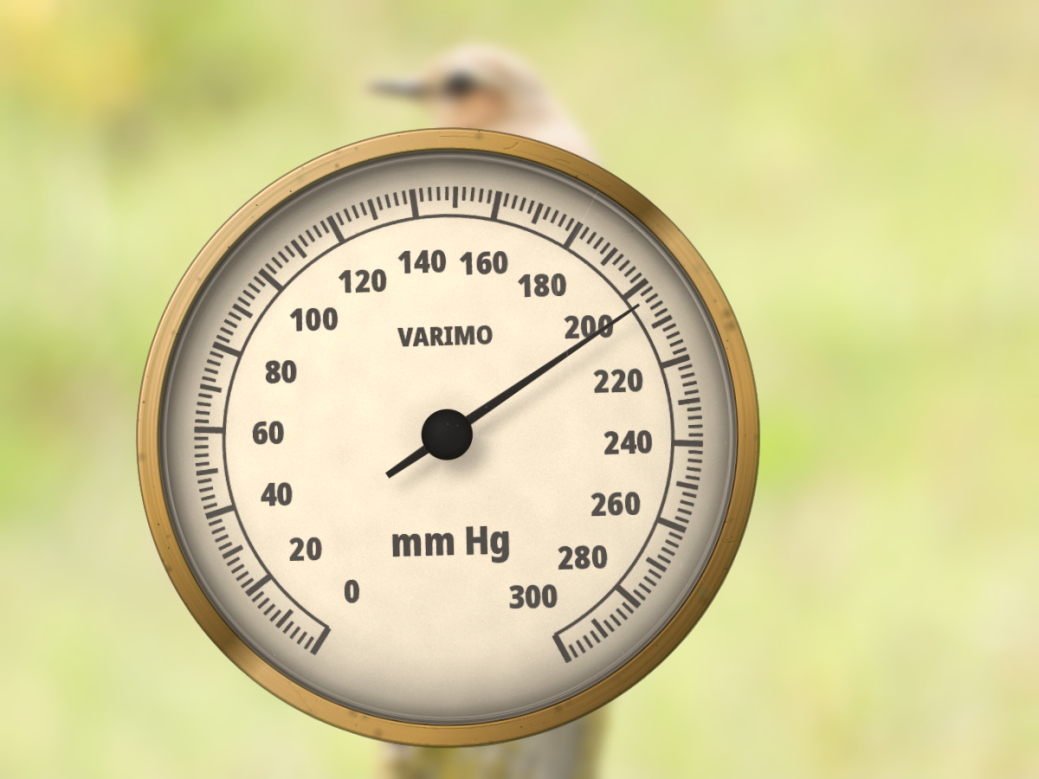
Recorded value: 204 mmHg
